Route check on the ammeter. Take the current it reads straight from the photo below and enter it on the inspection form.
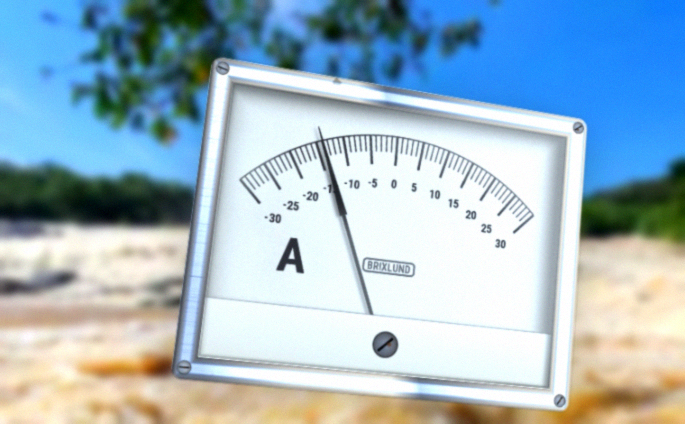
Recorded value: -14 A
